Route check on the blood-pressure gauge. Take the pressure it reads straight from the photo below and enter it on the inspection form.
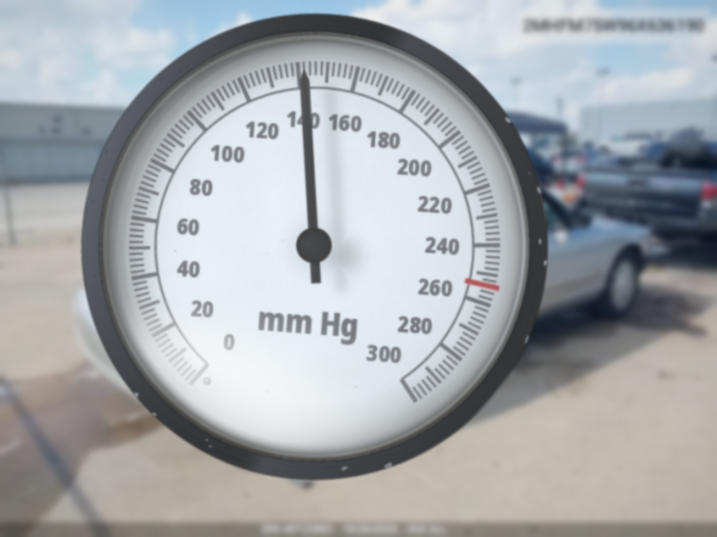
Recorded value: 142 mmHg
